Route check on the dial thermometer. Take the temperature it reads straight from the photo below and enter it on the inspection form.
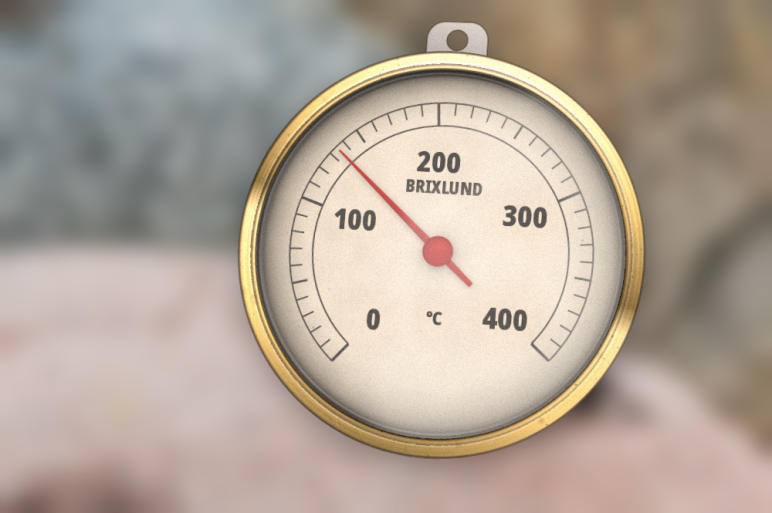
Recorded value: 135 °C
